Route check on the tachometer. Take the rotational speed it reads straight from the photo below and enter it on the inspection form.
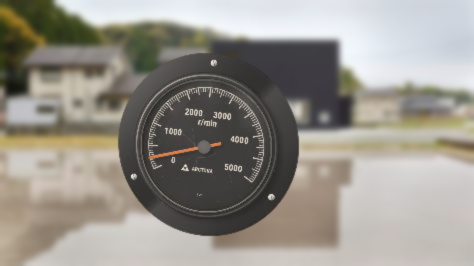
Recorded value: 250 rpm
